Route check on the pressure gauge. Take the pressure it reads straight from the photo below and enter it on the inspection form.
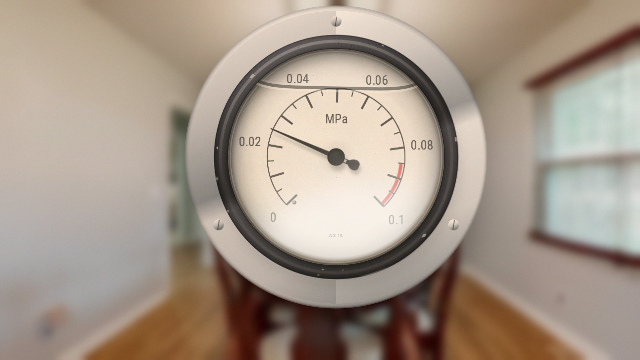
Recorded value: 0.025 MPa
